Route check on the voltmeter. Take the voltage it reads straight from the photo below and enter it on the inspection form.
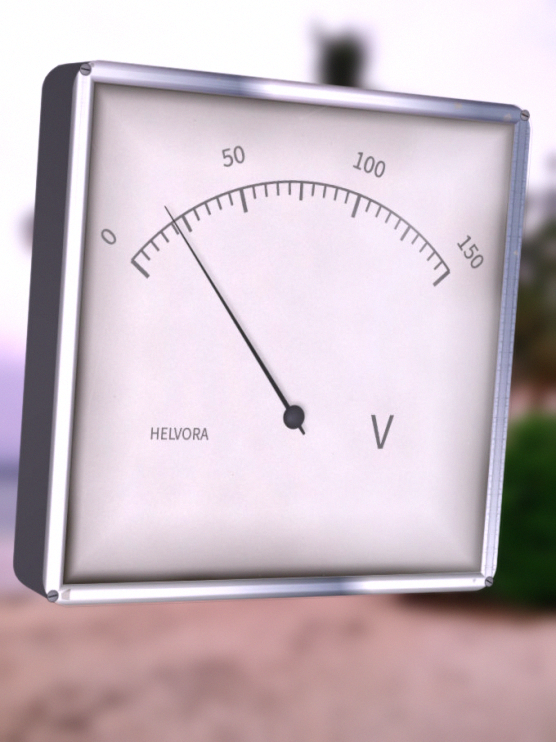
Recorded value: 20 V
